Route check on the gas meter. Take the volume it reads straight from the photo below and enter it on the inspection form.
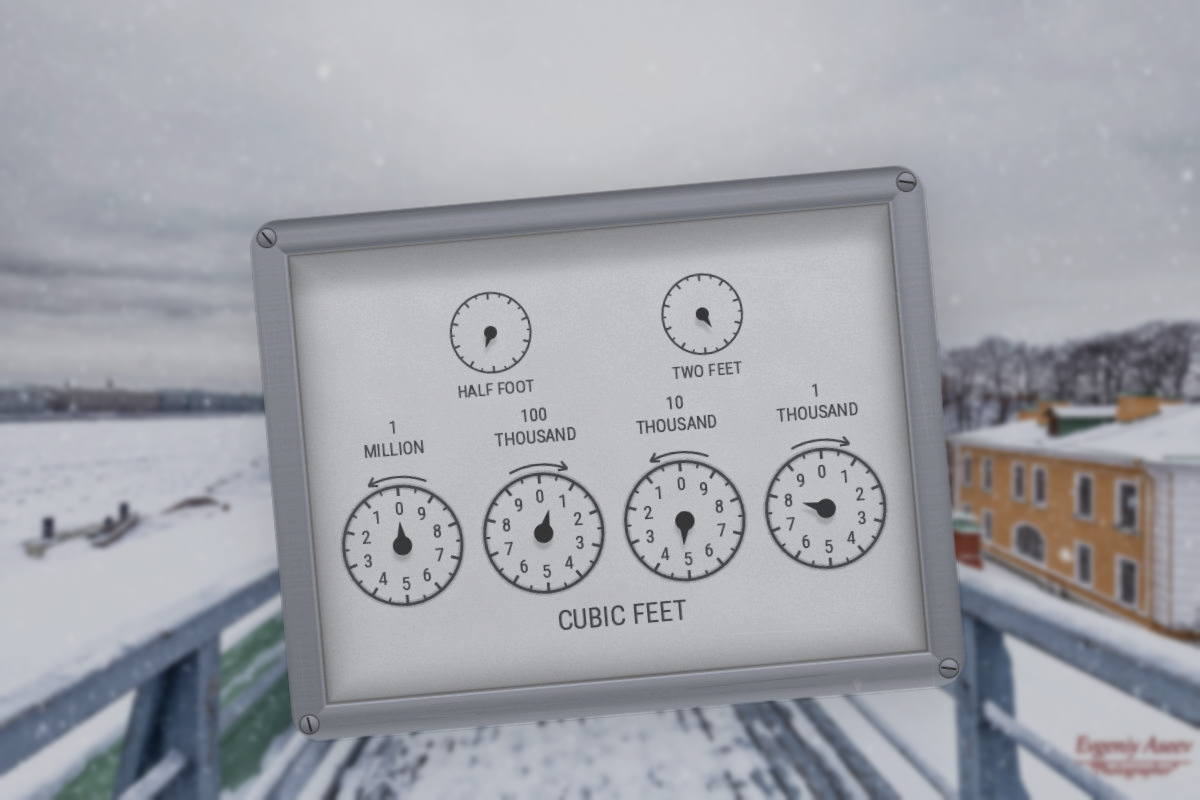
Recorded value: 4800 ft³
